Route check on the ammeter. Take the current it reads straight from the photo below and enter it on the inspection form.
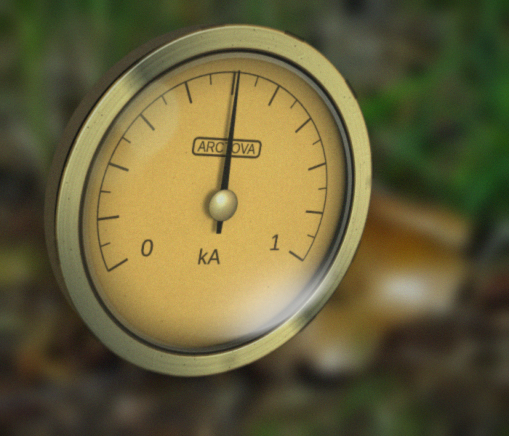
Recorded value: 0.5 kA
